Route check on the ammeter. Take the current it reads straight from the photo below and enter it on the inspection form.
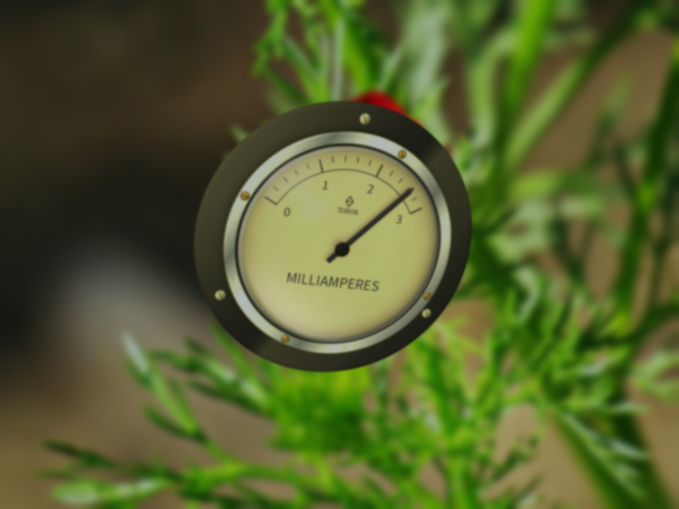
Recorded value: 2.6 mA
